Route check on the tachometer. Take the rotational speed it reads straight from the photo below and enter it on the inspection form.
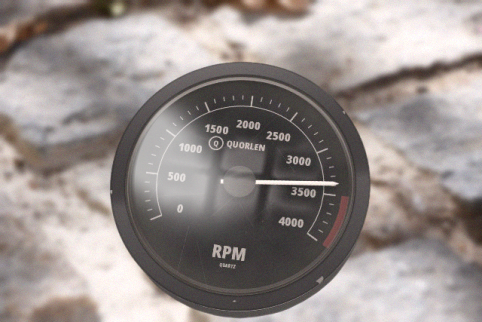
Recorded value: 3400 rpm
